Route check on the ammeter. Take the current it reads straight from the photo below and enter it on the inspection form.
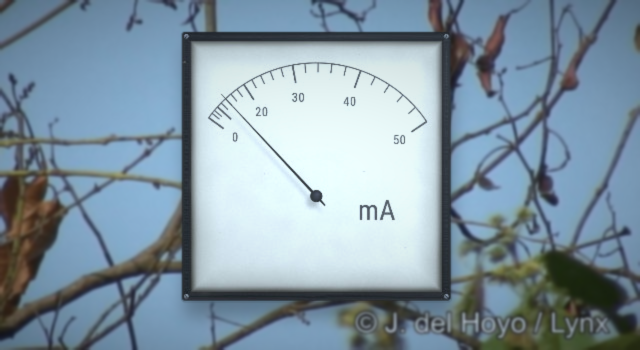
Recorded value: 14 mA
